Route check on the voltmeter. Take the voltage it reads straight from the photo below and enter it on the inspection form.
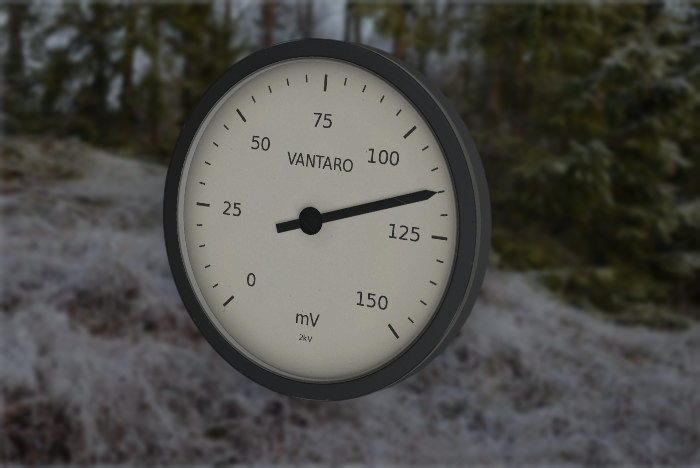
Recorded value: 115 mV
